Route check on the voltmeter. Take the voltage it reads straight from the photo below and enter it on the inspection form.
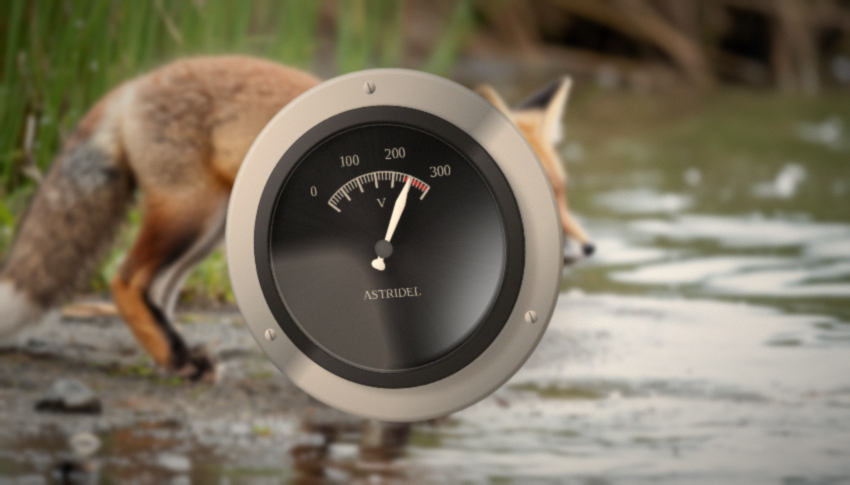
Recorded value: 250 V
